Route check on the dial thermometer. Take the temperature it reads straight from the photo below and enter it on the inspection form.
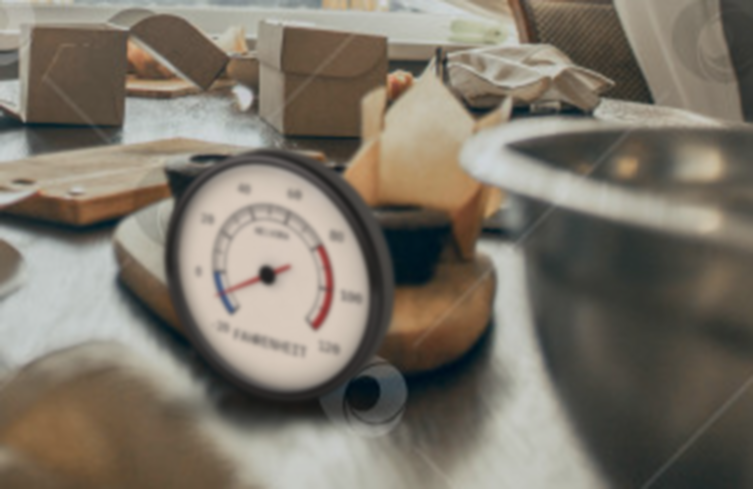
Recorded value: -10 °F
